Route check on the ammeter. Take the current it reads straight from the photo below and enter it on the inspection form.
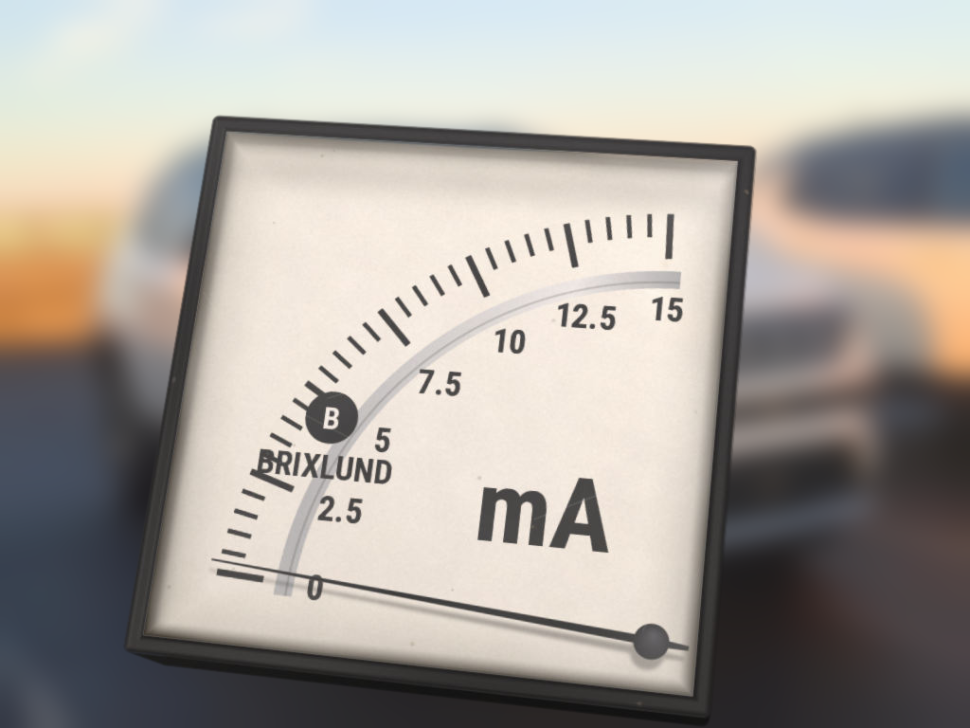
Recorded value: 0.25 mA
